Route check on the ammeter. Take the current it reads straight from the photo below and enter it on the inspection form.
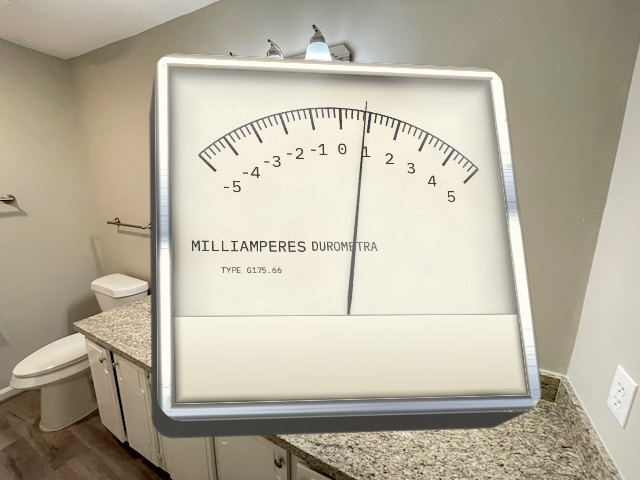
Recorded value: 0.8 mA
